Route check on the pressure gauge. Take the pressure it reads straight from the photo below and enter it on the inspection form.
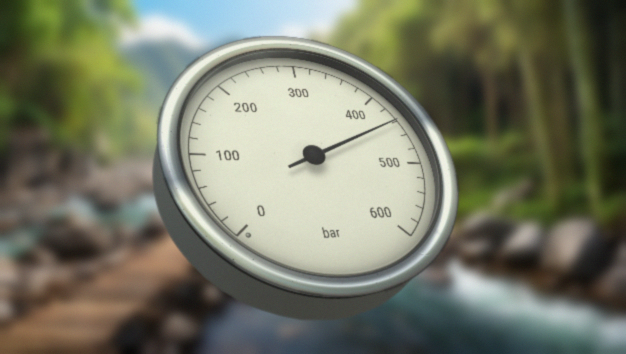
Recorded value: 440 bar
